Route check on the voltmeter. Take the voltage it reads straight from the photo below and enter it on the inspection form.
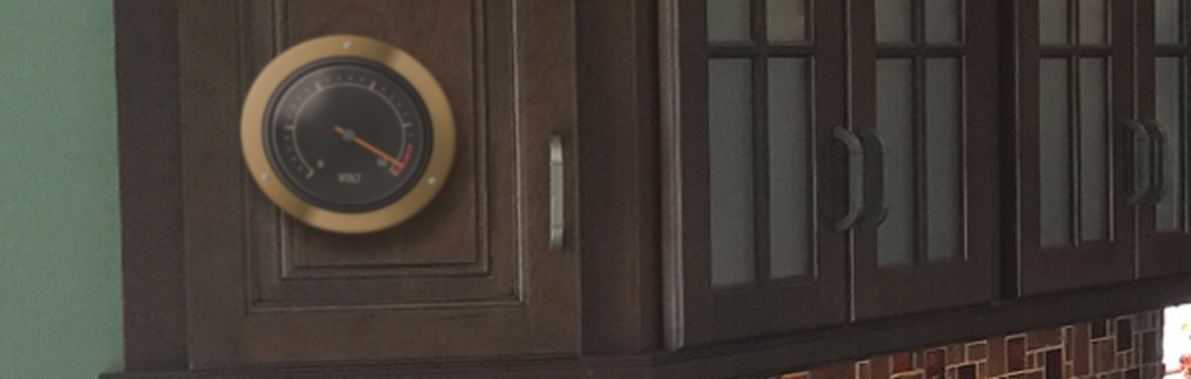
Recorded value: 48 V
